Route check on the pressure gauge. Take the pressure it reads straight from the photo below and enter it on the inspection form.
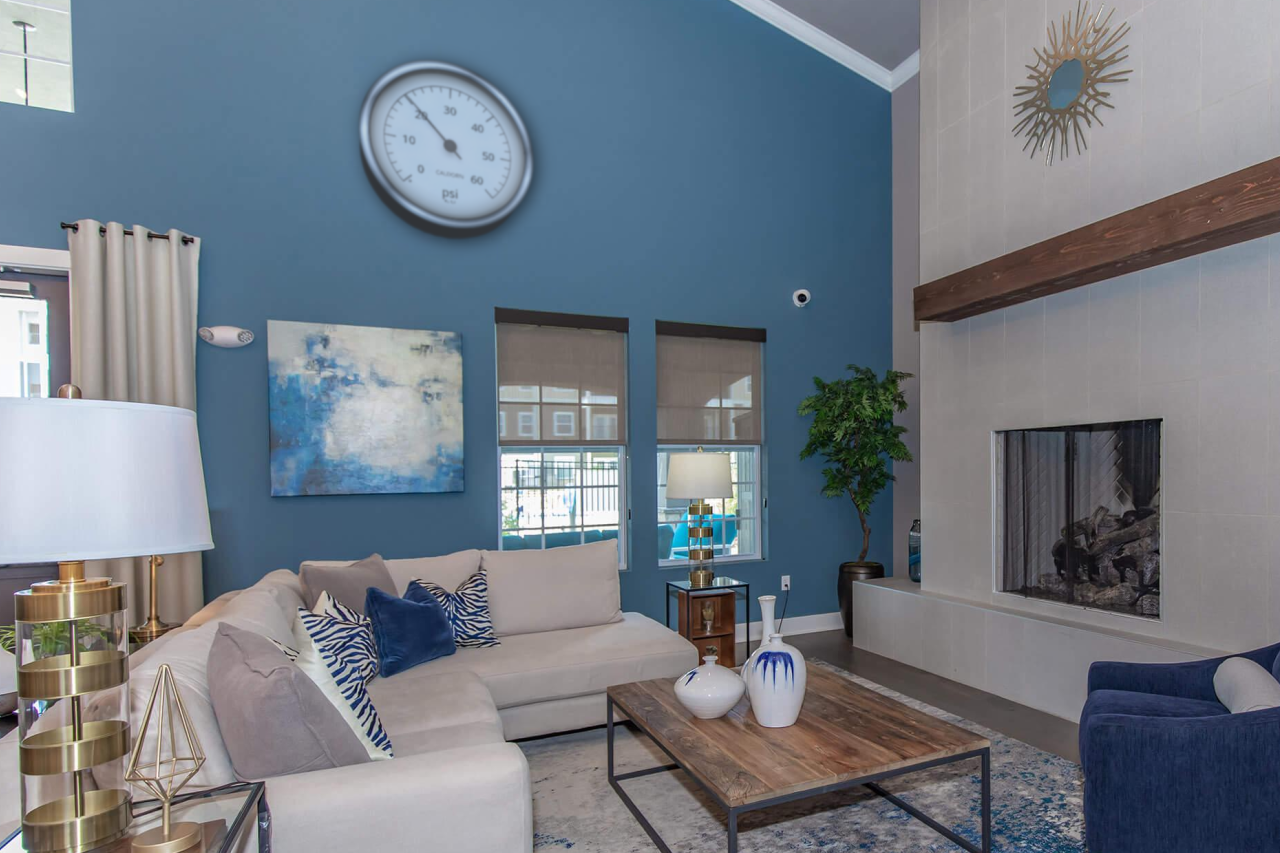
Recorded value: 20 psi
